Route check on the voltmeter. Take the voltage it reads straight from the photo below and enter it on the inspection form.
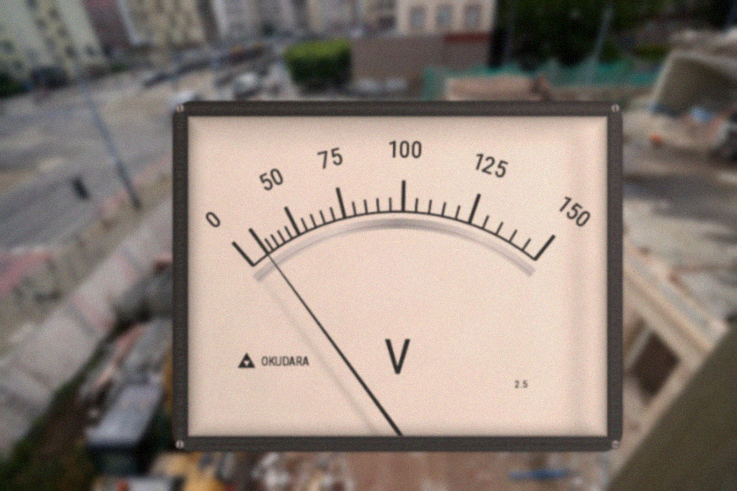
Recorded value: 25 V
